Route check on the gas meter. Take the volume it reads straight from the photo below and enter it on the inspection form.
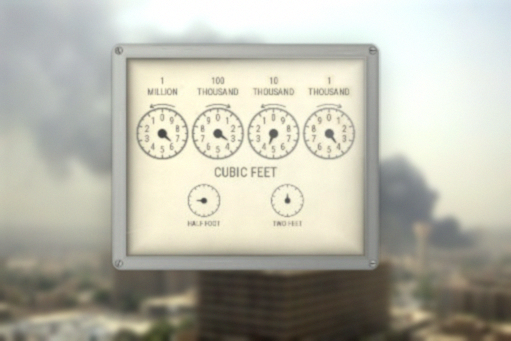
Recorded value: 634400 ft³
